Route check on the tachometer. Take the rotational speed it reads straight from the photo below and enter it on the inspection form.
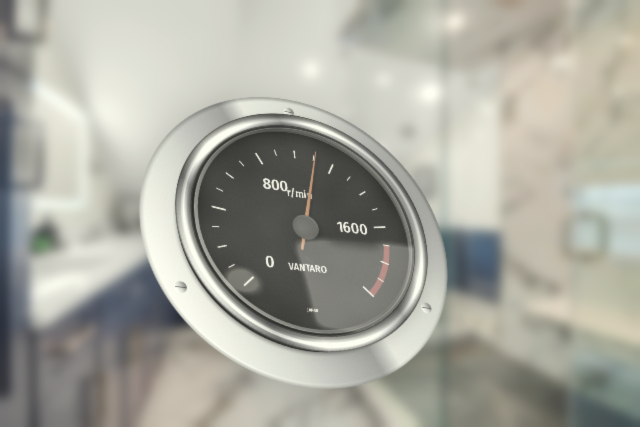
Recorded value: 1100 rpm
